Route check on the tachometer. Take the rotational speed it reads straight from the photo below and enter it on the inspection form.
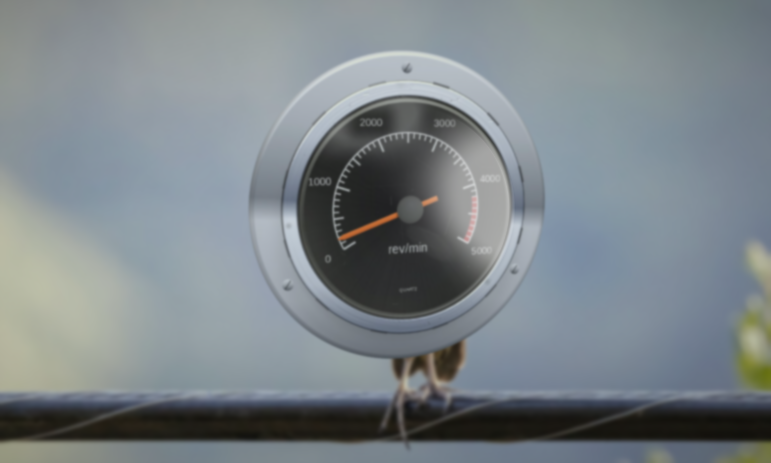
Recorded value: 200 rpm
